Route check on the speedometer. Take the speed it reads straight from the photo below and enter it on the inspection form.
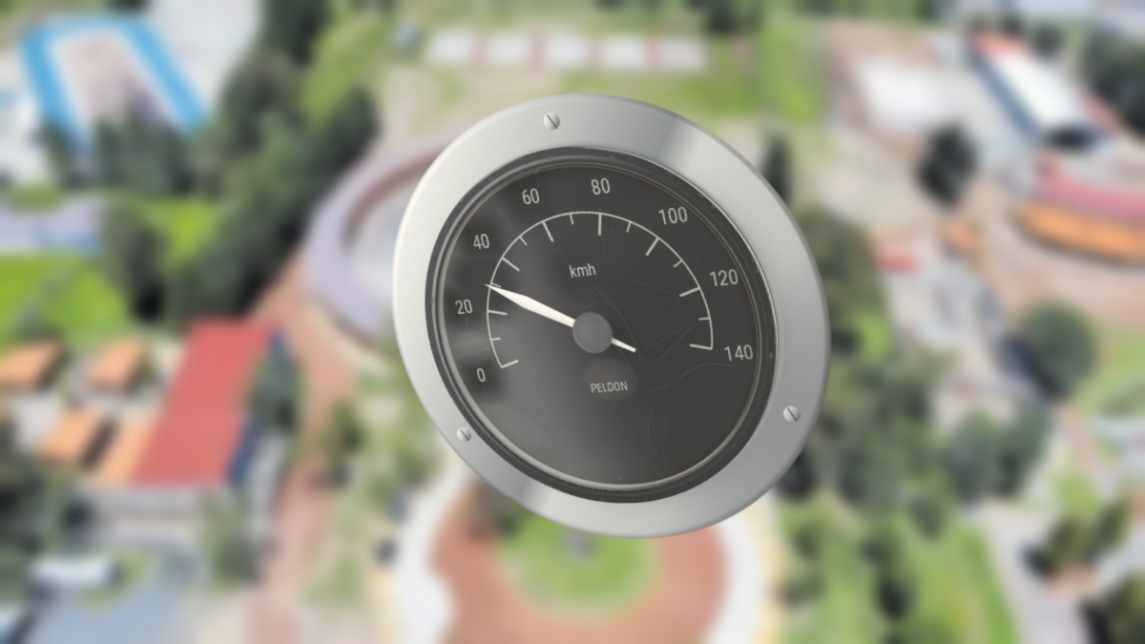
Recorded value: 30 km/h
